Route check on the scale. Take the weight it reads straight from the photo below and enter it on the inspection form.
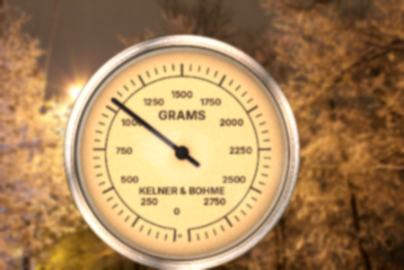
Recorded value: 1050 g
